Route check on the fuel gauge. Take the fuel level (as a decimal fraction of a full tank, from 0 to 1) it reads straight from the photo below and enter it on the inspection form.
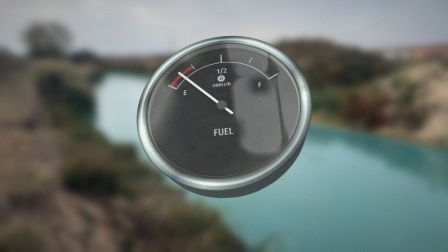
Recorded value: 0.125
